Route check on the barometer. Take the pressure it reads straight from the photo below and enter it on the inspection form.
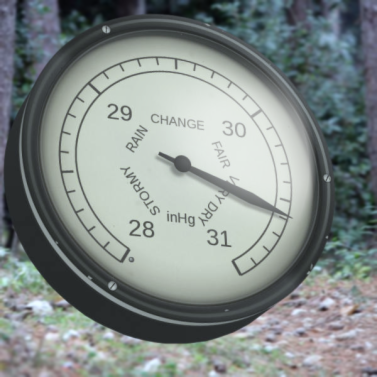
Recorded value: 30.6 inHg
